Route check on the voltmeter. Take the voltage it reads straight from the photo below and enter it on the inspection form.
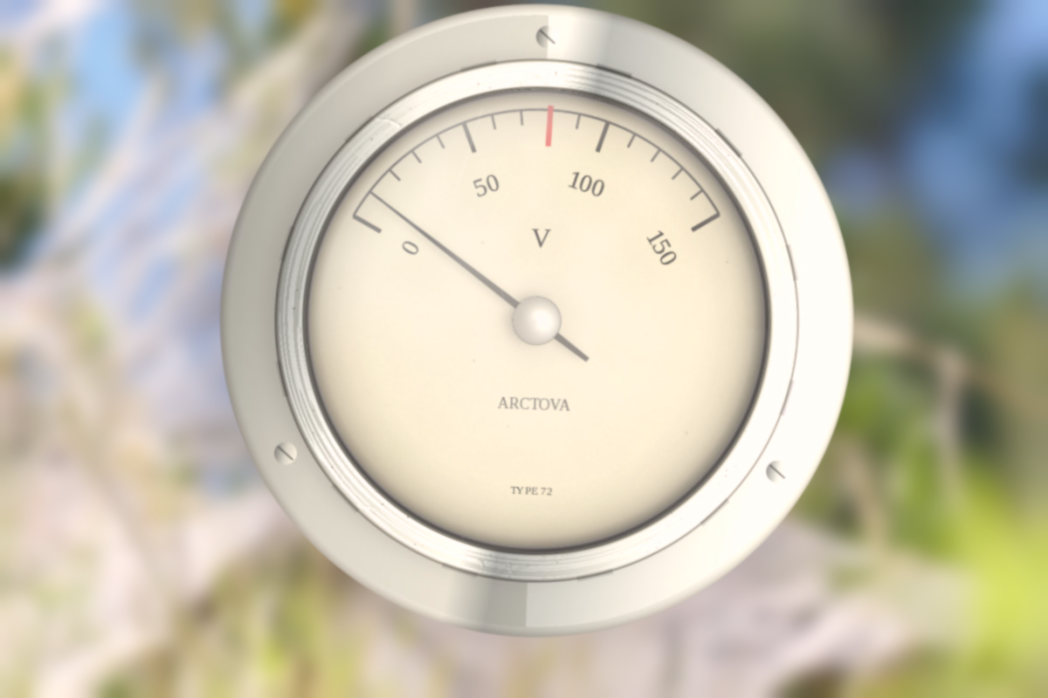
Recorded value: 10 V
